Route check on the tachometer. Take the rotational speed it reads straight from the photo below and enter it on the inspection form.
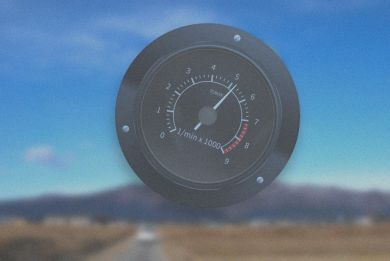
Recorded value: 5200 rpm
